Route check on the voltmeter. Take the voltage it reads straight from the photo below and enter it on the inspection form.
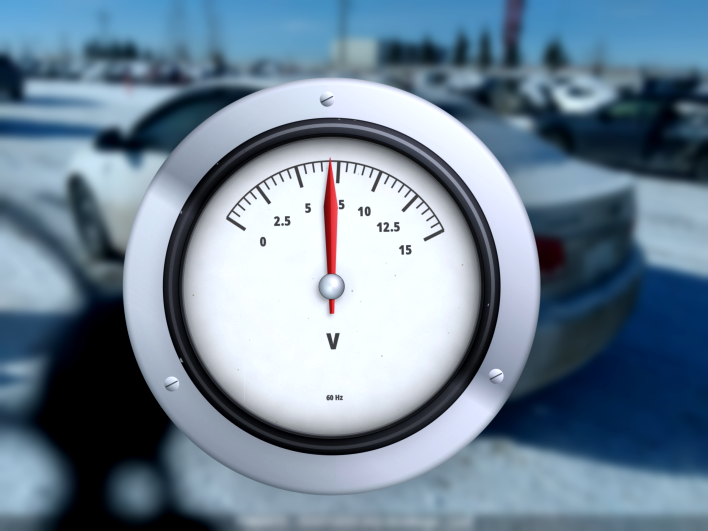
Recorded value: 7 V
